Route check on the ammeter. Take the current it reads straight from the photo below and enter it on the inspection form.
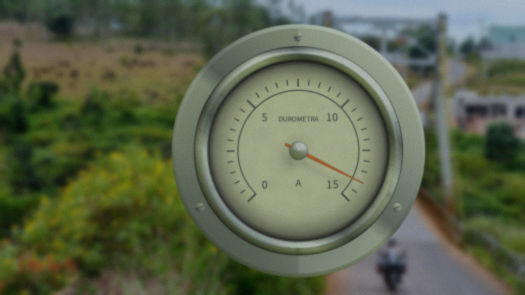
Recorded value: 14 A
